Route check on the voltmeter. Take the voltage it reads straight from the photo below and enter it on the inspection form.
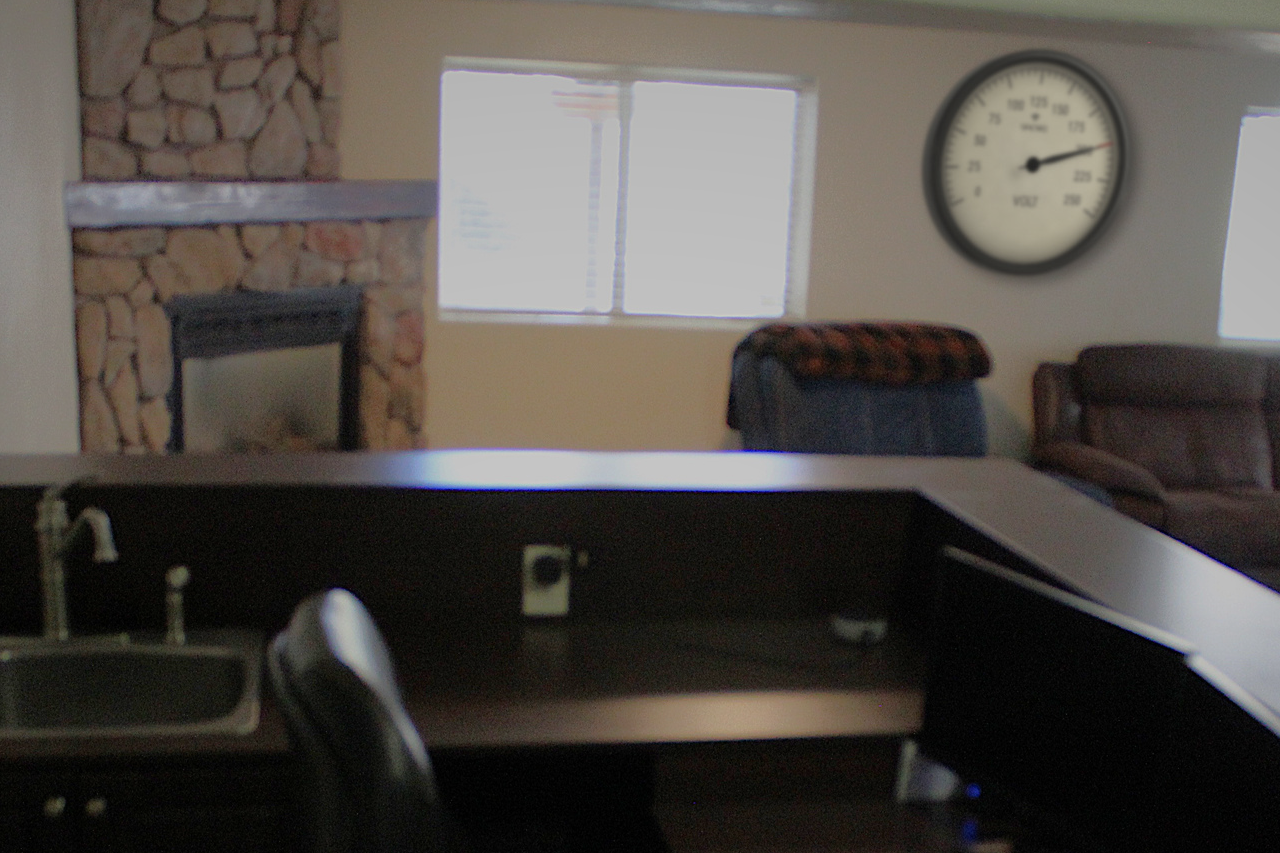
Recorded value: 200 V
